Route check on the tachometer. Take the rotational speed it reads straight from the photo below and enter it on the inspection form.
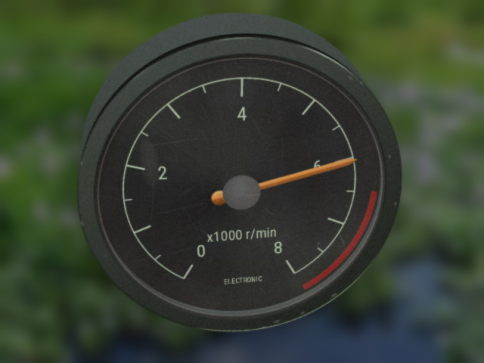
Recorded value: 6000 rpm
